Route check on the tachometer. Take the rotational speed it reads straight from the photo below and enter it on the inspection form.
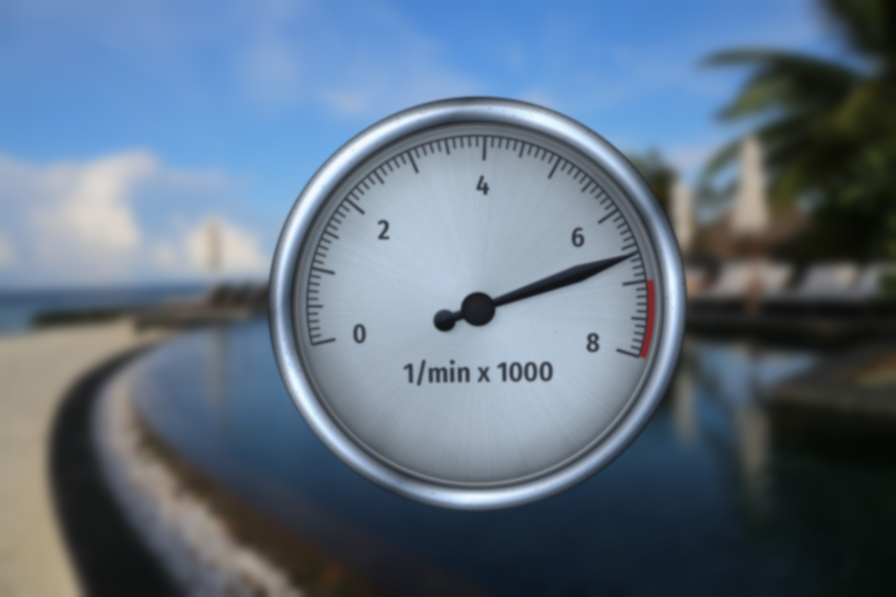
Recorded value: 6600 rpm
